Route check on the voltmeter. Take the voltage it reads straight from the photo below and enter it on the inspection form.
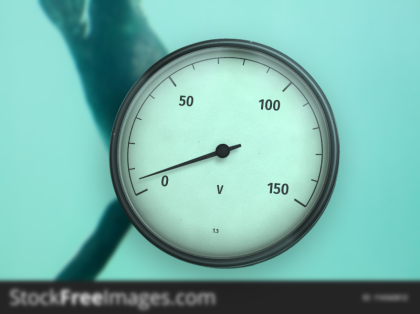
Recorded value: 5 V
